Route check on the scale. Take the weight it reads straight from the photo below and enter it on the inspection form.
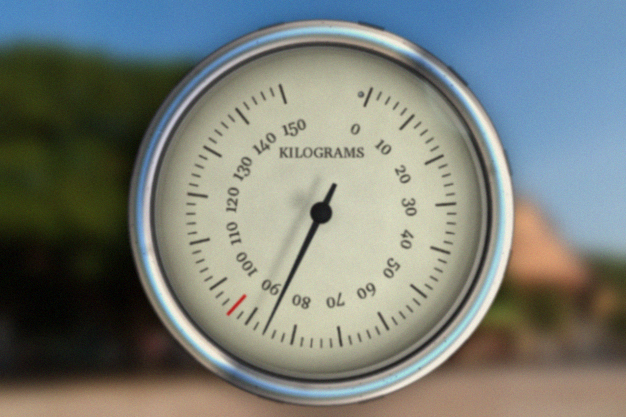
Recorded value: 86 kg
